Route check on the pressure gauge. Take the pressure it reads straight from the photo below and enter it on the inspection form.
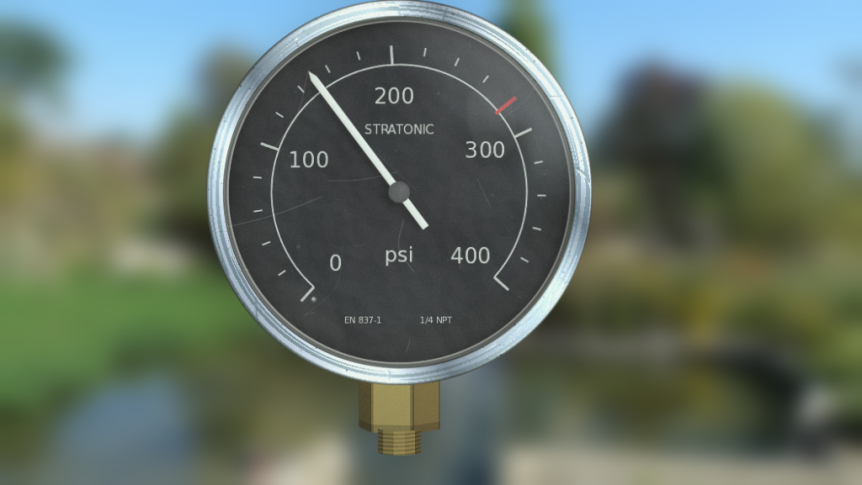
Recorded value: 150 psi
